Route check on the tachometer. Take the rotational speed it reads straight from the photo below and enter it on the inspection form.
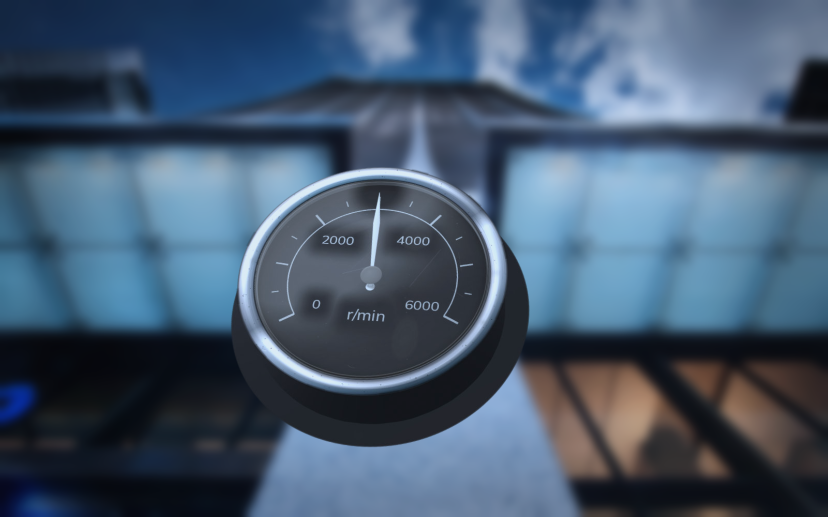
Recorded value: 3000 rpm
